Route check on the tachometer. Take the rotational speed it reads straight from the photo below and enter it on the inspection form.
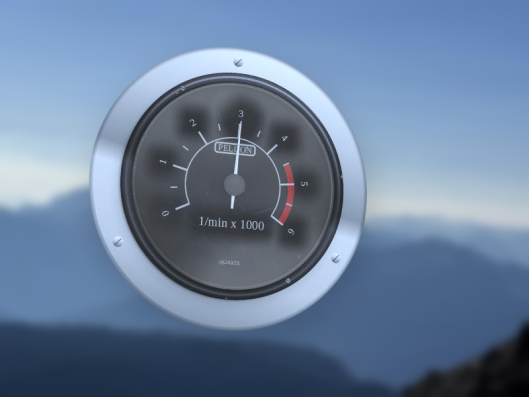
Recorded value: 3000 rpm
